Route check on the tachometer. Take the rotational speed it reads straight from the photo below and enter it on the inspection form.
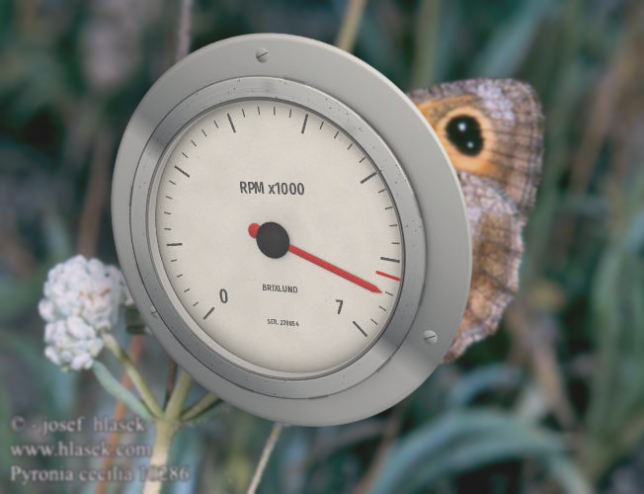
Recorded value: 6400 rpm
